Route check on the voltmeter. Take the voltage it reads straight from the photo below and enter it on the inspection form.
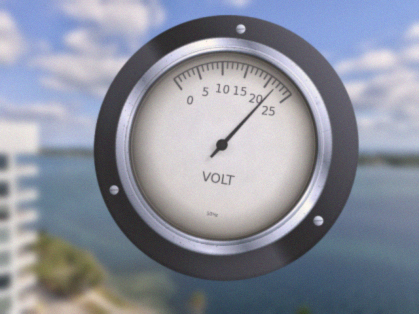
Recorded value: 22 V
